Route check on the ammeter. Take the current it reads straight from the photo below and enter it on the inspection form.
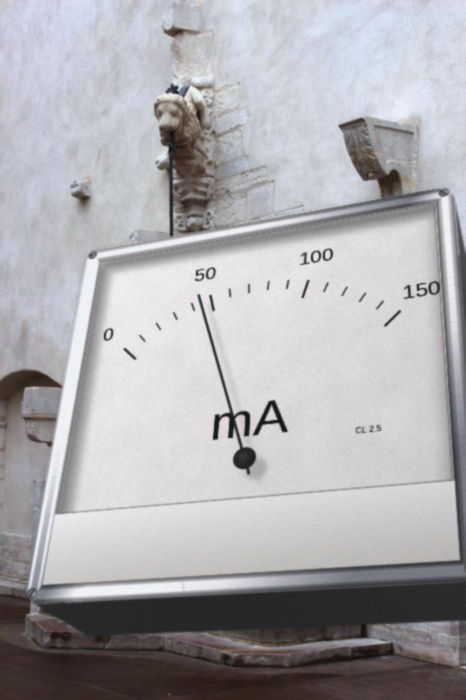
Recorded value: 45 mA
